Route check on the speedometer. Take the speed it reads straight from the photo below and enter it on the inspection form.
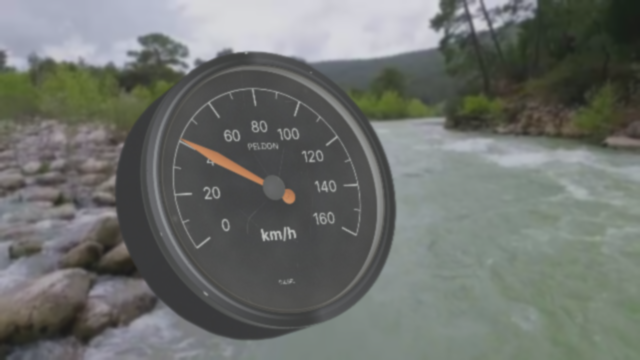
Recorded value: 40 km/h
